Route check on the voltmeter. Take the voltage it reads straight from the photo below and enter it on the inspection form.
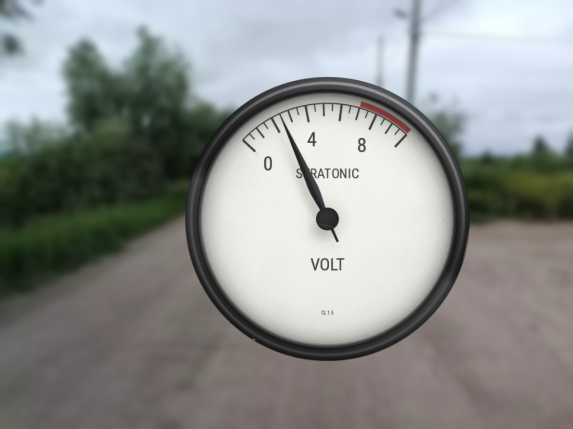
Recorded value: 2.5 V
